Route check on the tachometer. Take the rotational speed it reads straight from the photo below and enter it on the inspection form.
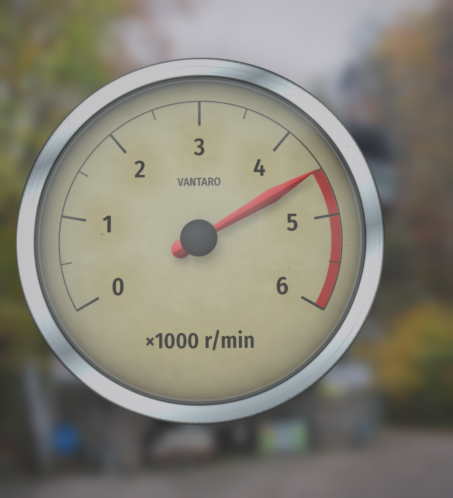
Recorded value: 4500 rpm
